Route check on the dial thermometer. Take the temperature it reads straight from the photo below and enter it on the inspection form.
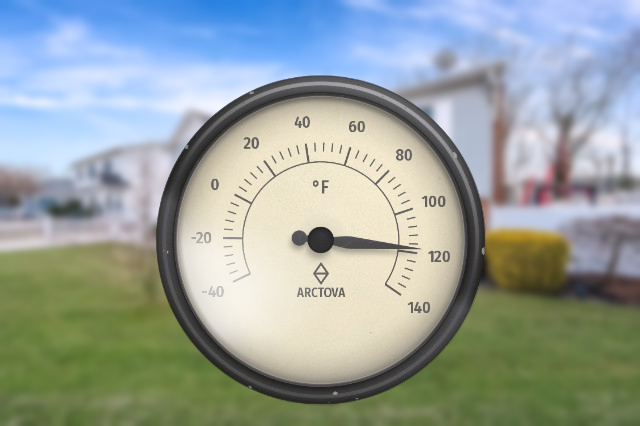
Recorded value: 118 °F
